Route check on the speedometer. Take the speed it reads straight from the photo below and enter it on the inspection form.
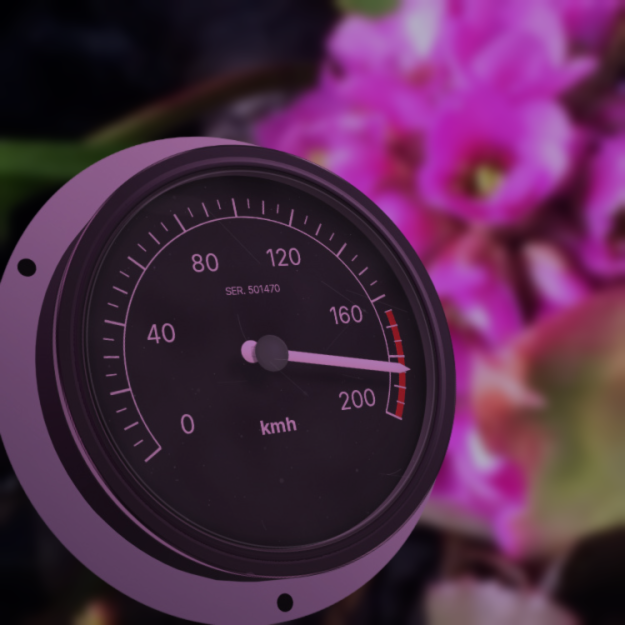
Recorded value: 185 km/h
